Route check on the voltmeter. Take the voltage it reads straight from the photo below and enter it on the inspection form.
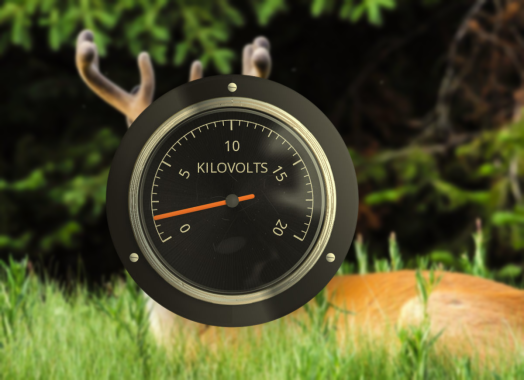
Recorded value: 1.5 kV
